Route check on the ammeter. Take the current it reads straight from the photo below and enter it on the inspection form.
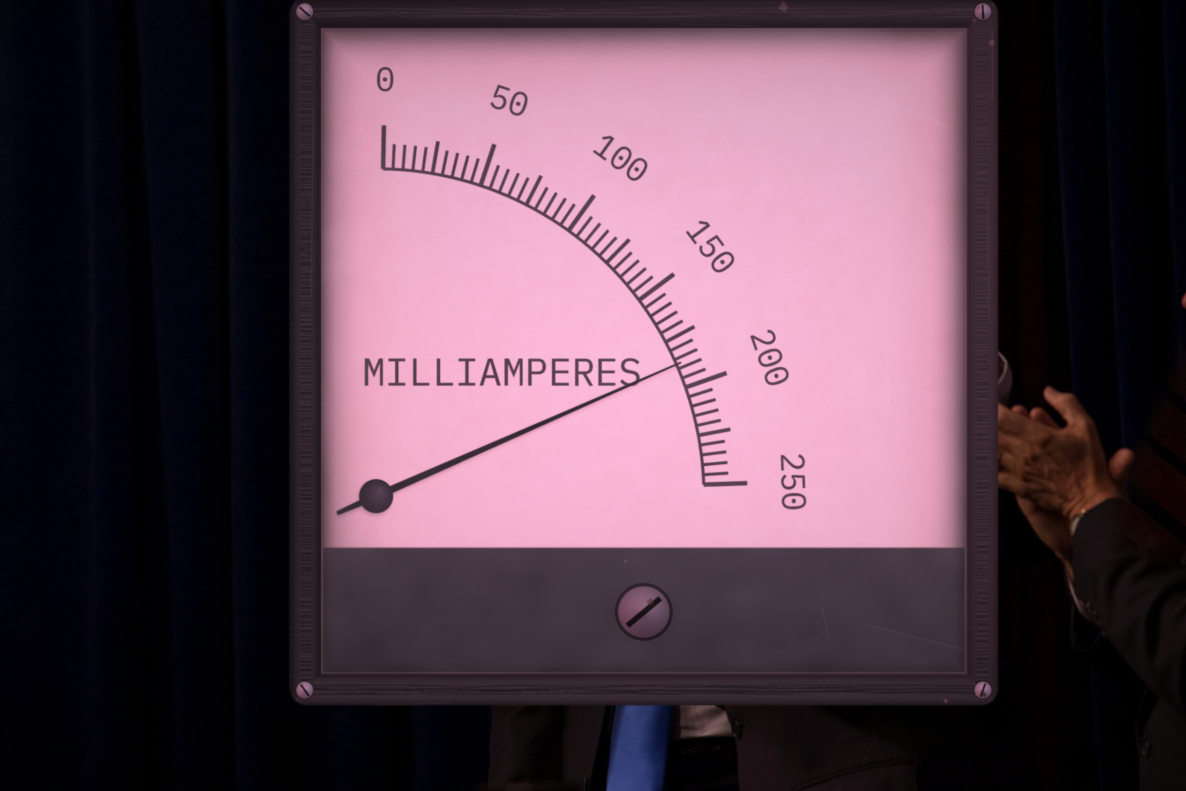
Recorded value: 187.5 mA
